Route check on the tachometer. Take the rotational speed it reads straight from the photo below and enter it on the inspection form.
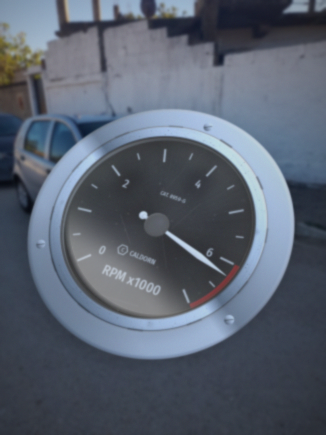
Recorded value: 6250 rpm
